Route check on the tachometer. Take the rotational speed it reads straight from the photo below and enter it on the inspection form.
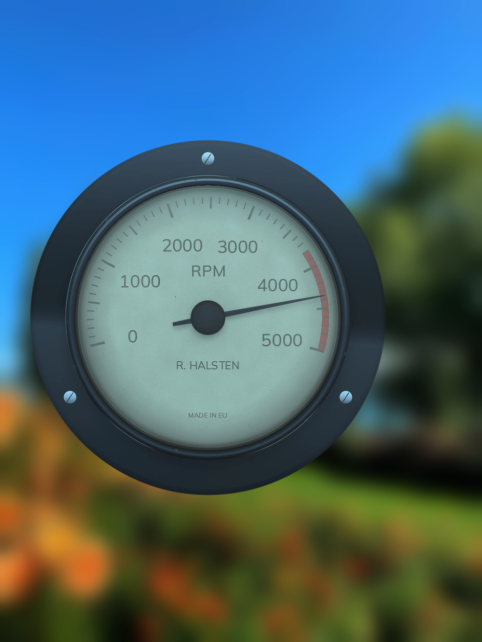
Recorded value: 4350 rpm
